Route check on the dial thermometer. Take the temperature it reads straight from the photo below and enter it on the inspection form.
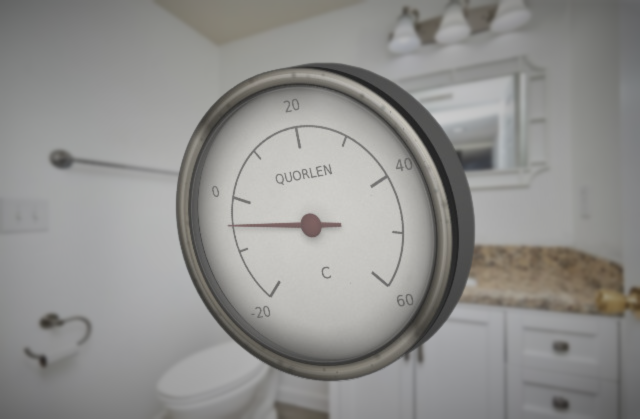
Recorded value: -5 °C
